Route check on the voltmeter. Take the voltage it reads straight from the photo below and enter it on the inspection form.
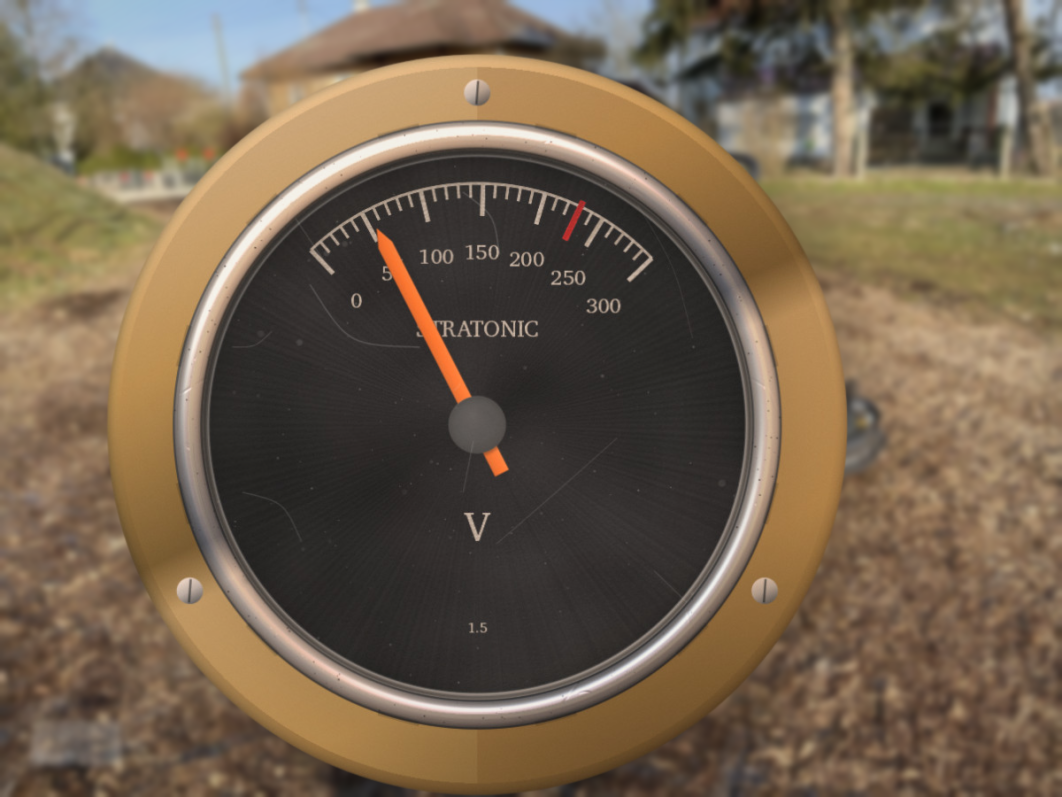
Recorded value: 55 V
